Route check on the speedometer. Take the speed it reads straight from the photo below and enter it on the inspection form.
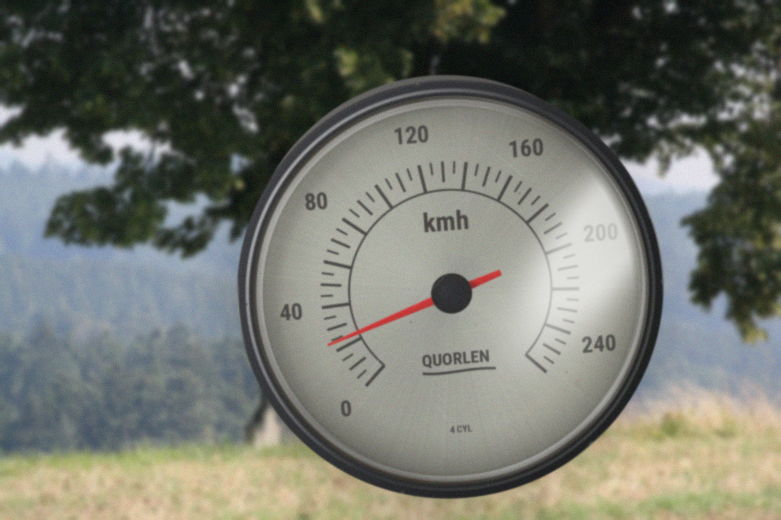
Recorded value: 25 km/h
